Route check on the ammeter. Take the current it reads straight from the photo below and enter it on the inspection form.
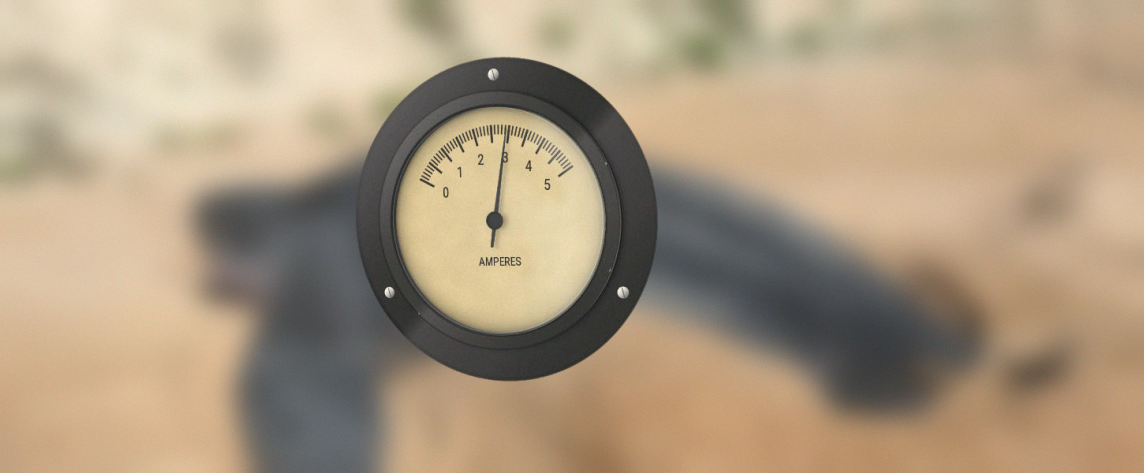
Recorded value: 3 A
